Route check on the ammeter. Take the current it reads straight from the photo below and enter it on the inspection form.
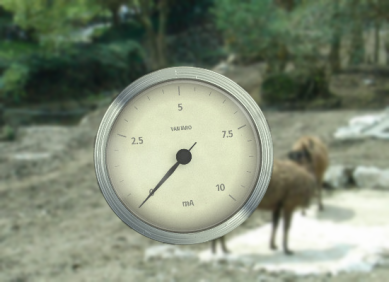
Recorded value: 0 mA
